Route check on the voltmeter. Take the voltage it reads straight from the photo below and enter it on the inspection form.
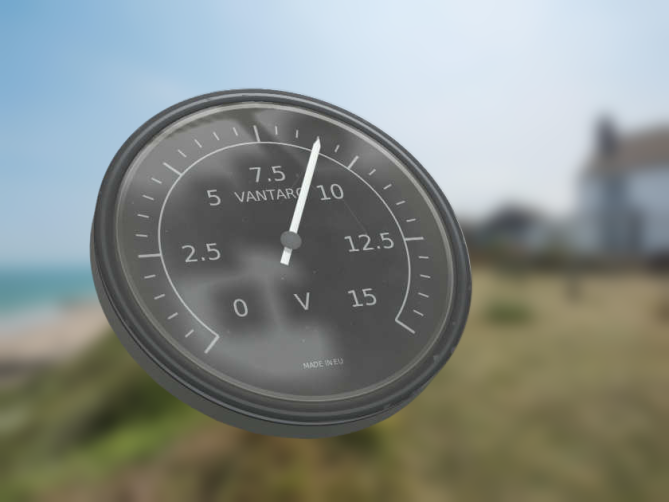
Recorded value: 9 V
